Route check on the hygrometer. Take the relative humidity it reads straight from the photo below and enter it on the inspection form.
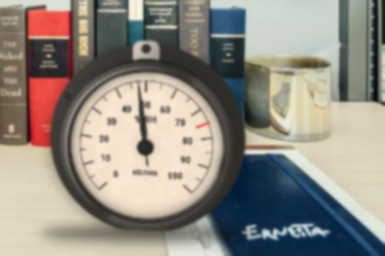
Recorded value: 47.5 %
